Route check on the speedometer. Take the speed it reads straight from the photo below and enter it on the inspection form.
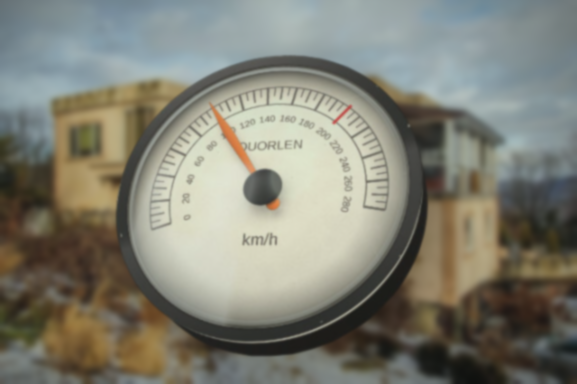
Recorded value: 100 km/h
